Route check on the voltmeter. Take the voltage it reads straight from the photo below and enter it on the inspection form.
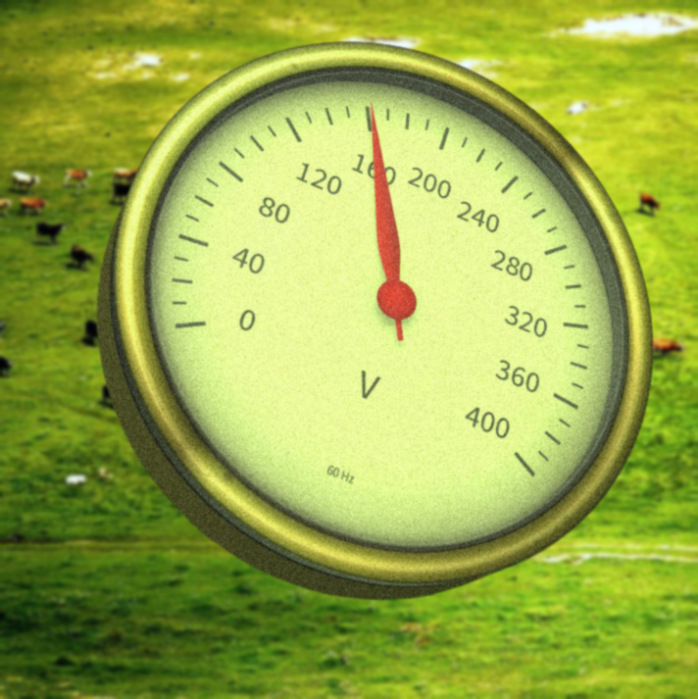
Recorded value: 160 V
